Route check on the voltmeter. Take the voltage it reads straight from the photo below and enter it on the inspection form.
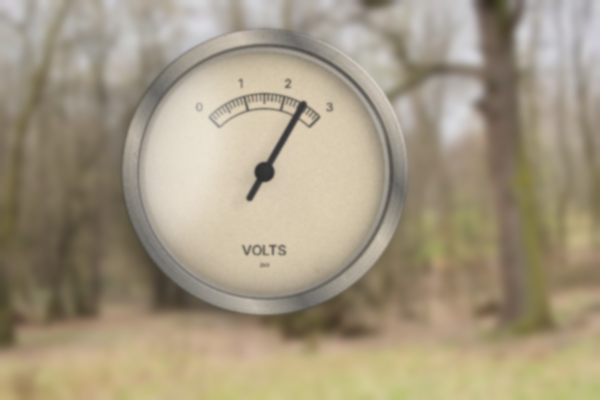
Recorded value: 2.5 V
